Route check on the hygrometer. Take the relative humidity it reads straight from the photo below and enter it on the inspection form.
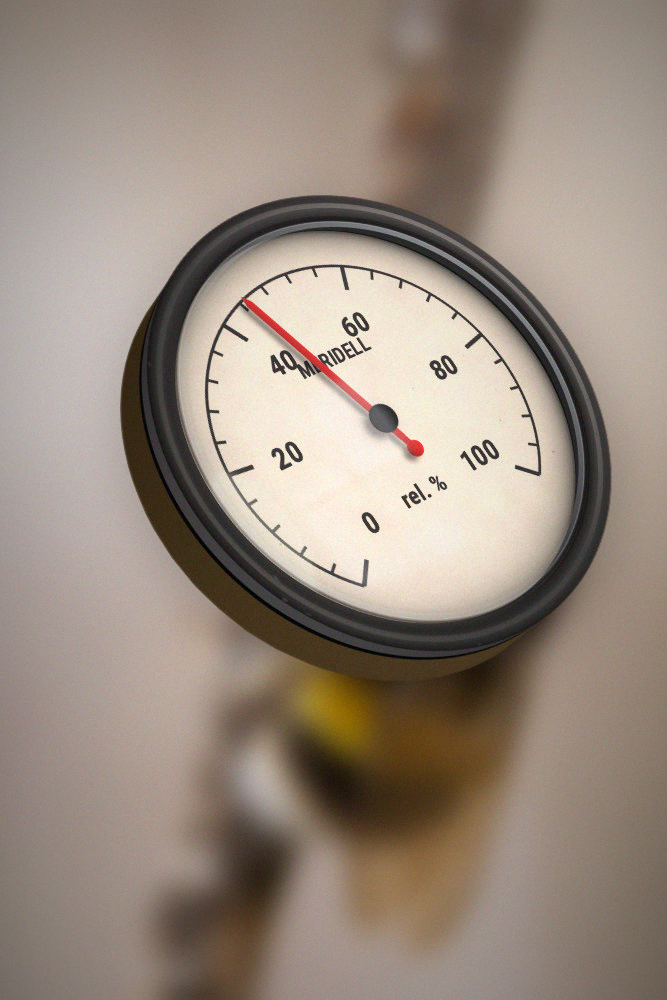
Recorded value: 44 %
